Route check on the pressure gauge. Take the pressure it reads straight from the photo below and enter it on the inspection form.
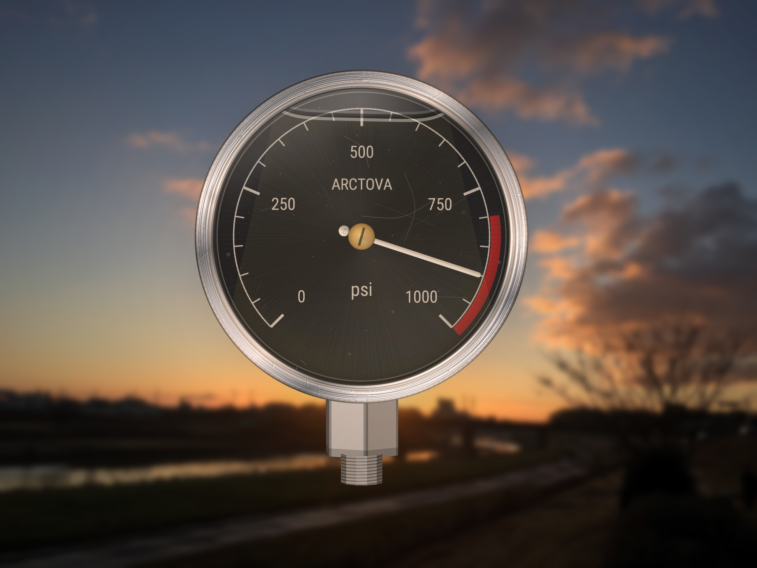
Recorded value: 900 psi
